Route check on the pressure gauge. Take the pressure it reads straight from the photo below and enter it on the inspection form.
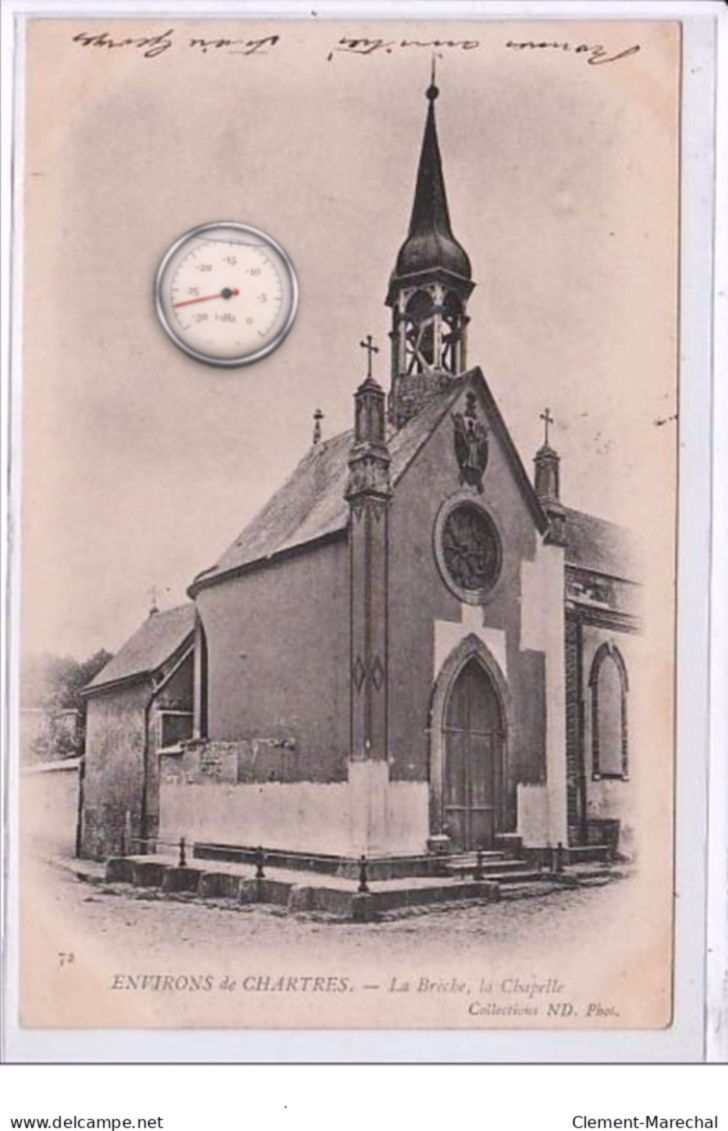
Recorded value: -27 inHg
